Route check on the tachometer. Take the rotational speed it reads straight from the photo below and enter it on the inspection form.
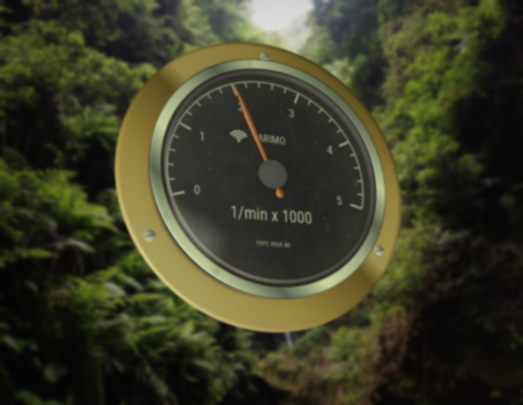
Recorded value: 2000 rpm
